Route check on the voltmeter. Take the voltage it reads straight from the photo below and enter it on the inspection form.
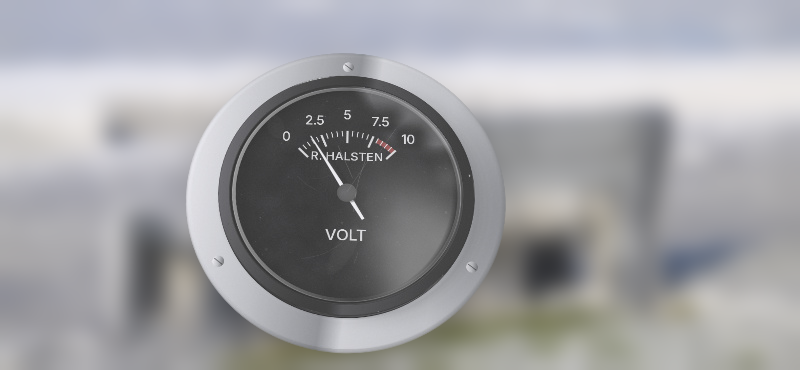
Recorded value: 1.5 V
